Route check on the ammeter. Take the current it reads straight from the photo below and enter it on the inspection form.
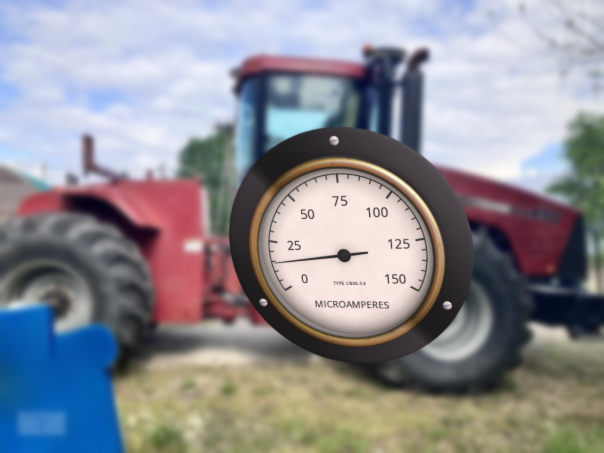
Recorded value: 15 µA
